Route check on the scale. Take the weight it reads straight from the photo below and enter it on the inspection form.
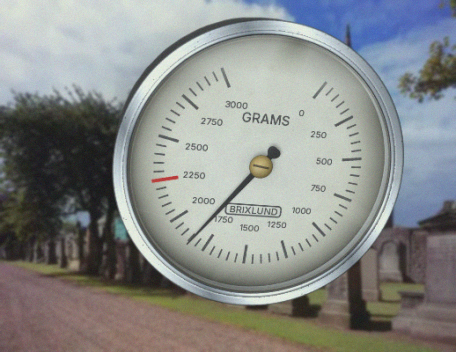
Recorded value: 1850 g
